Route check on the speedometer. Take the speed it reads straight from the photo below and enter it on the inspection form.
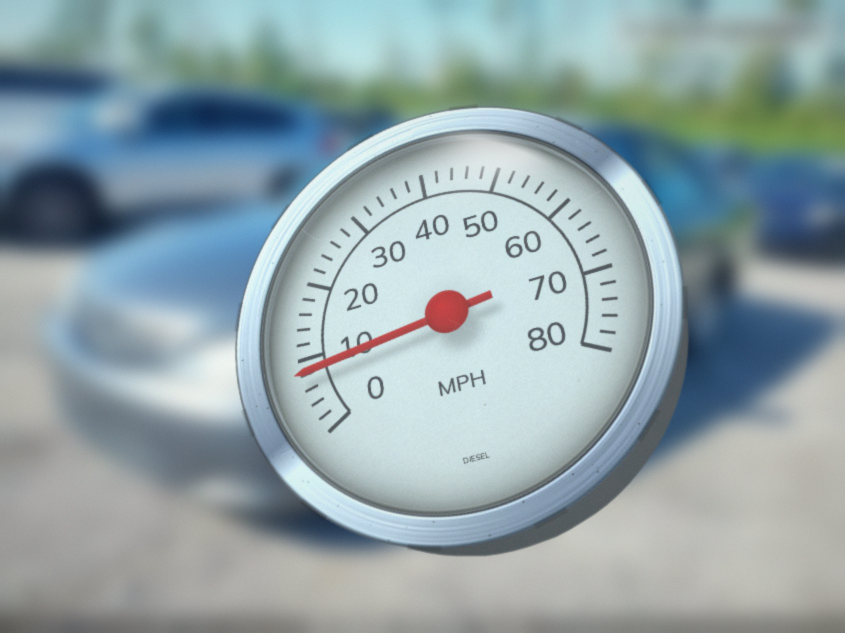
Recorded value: 8 mph
